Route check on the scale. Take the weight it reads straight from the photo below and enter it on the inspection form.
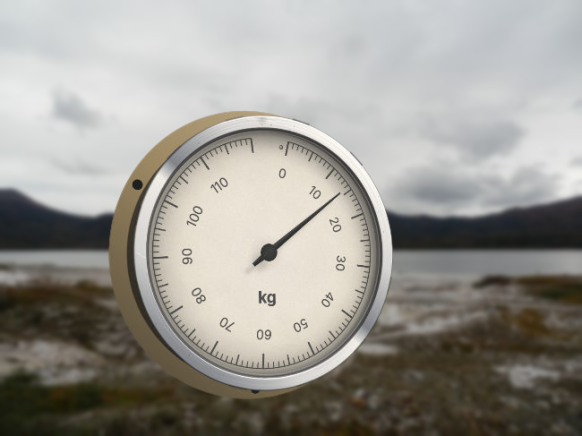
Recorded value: 14 kg
